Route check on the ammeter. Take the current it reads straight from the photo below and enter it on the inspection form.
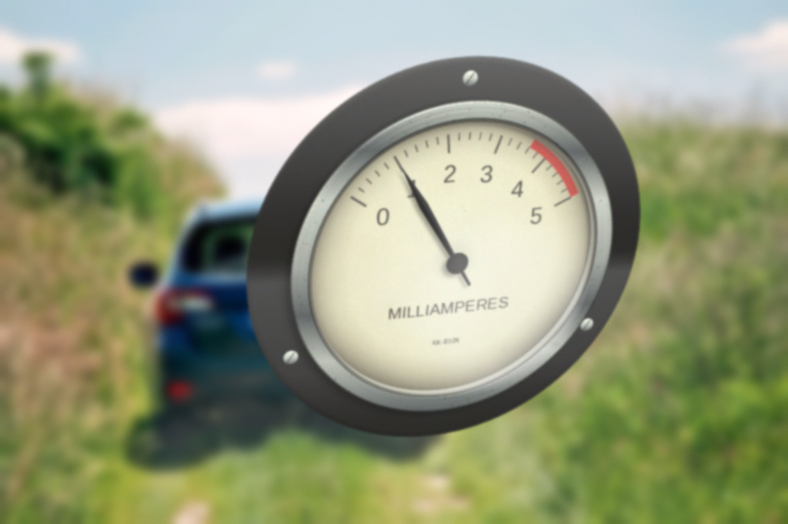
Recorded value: 1 mA
